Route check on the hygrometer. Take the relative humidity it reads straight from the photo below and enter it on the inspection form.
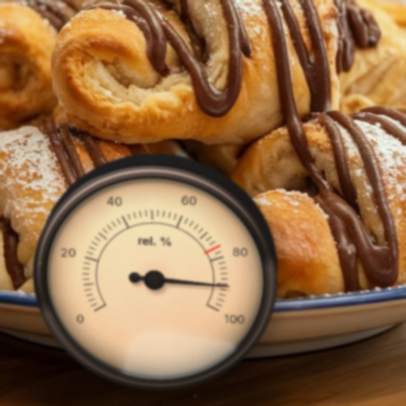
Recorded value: 90 %
